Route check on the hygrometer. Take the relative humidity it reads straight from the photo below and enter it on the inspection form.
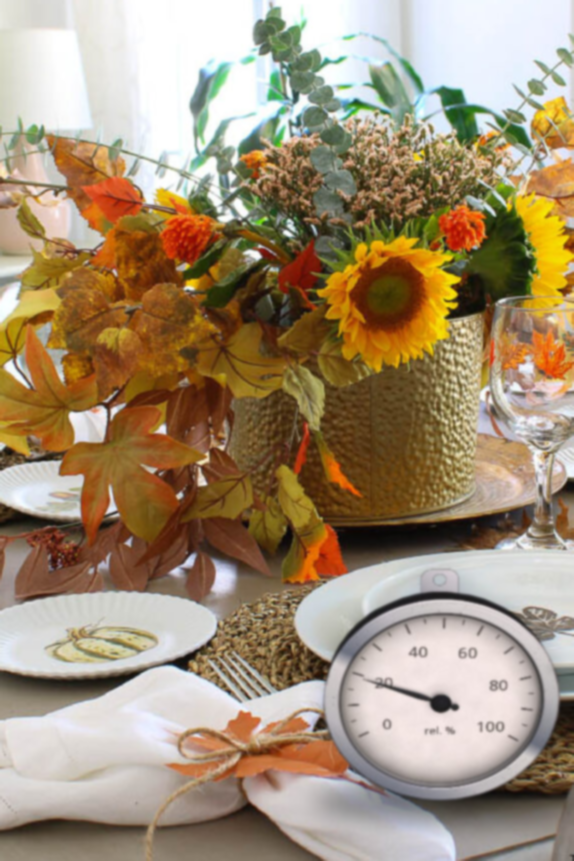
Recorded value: 20 %
